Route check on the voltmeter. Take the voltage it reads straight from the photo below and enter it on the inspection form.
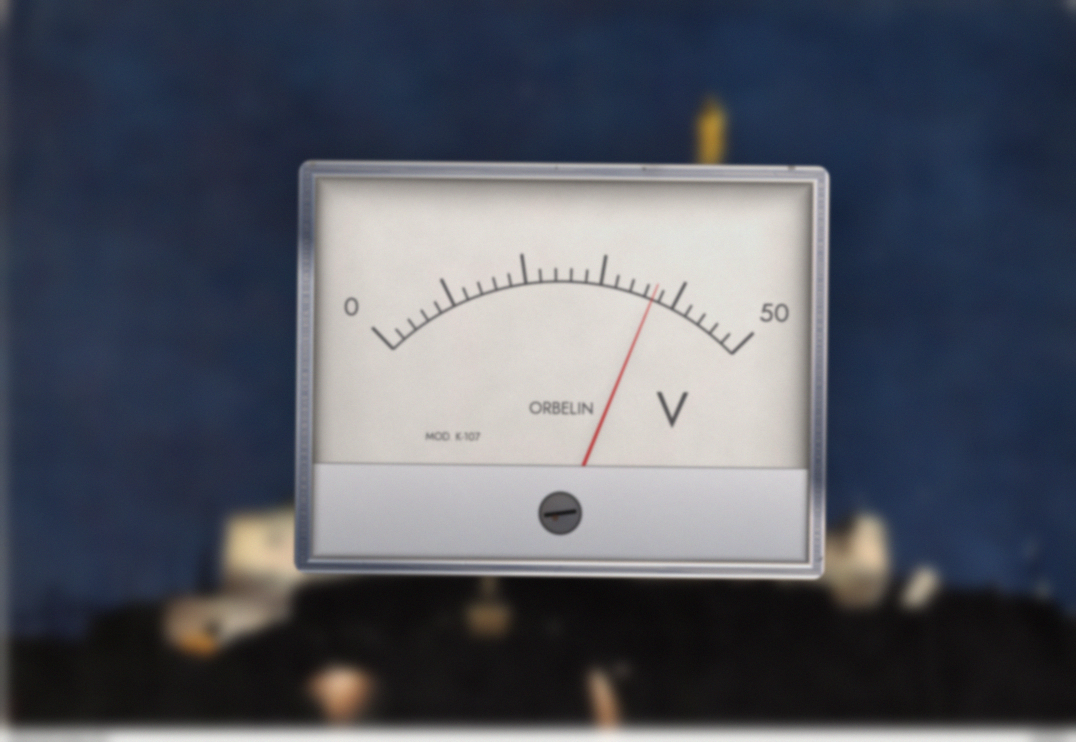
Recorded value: 37 V
